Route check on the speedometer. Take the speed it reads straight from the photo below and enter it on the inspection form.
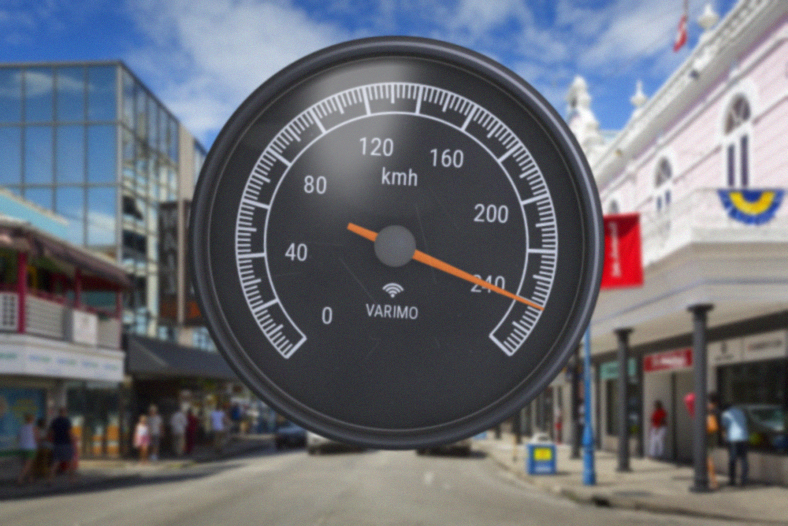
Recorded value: 240 km/h
